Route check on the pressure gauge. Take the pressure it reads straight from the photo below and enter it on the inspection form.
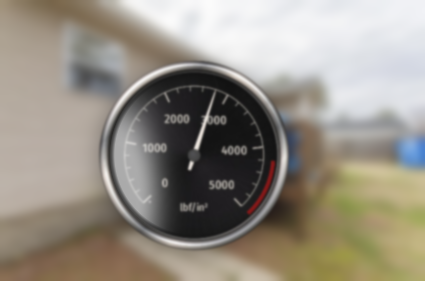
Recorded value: 2800 psi
